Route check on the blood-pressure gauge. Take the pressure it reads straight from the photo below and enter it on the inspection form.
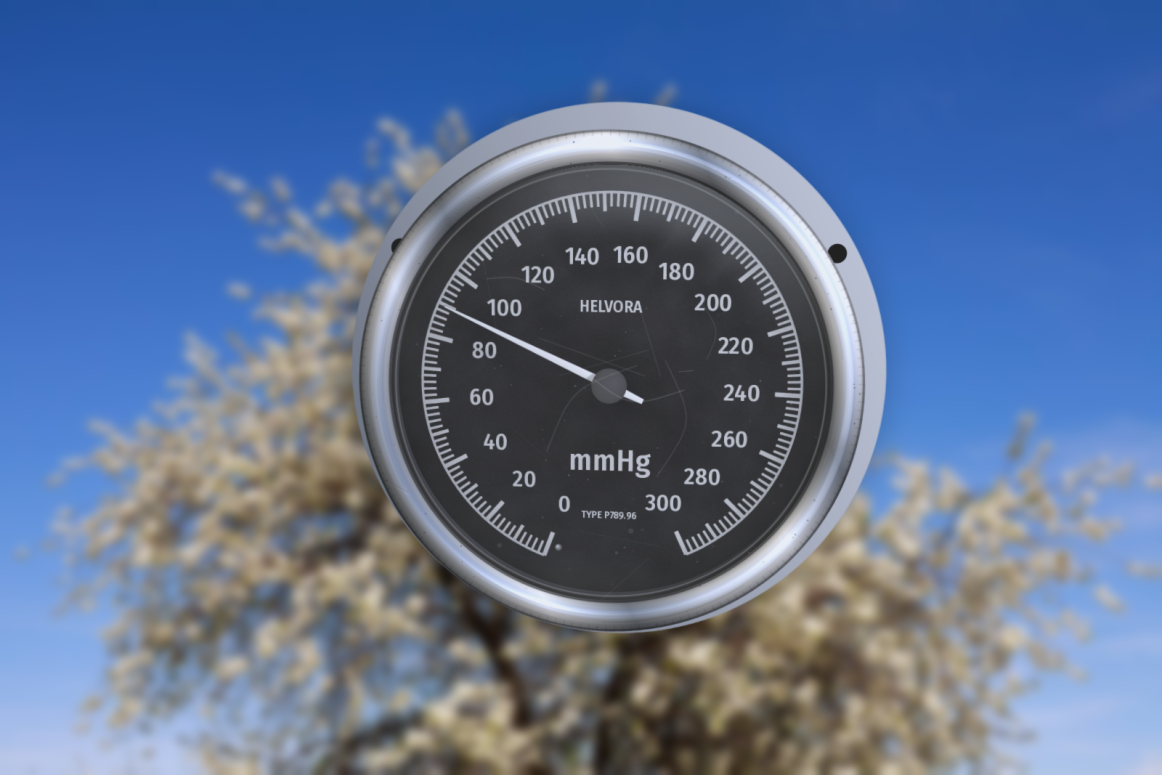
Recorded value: 90 mmHg
